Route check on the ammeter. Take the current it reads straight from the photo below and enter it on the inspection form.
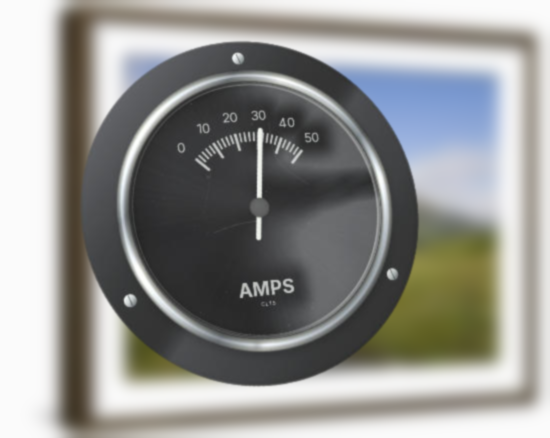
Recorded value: 30 A
